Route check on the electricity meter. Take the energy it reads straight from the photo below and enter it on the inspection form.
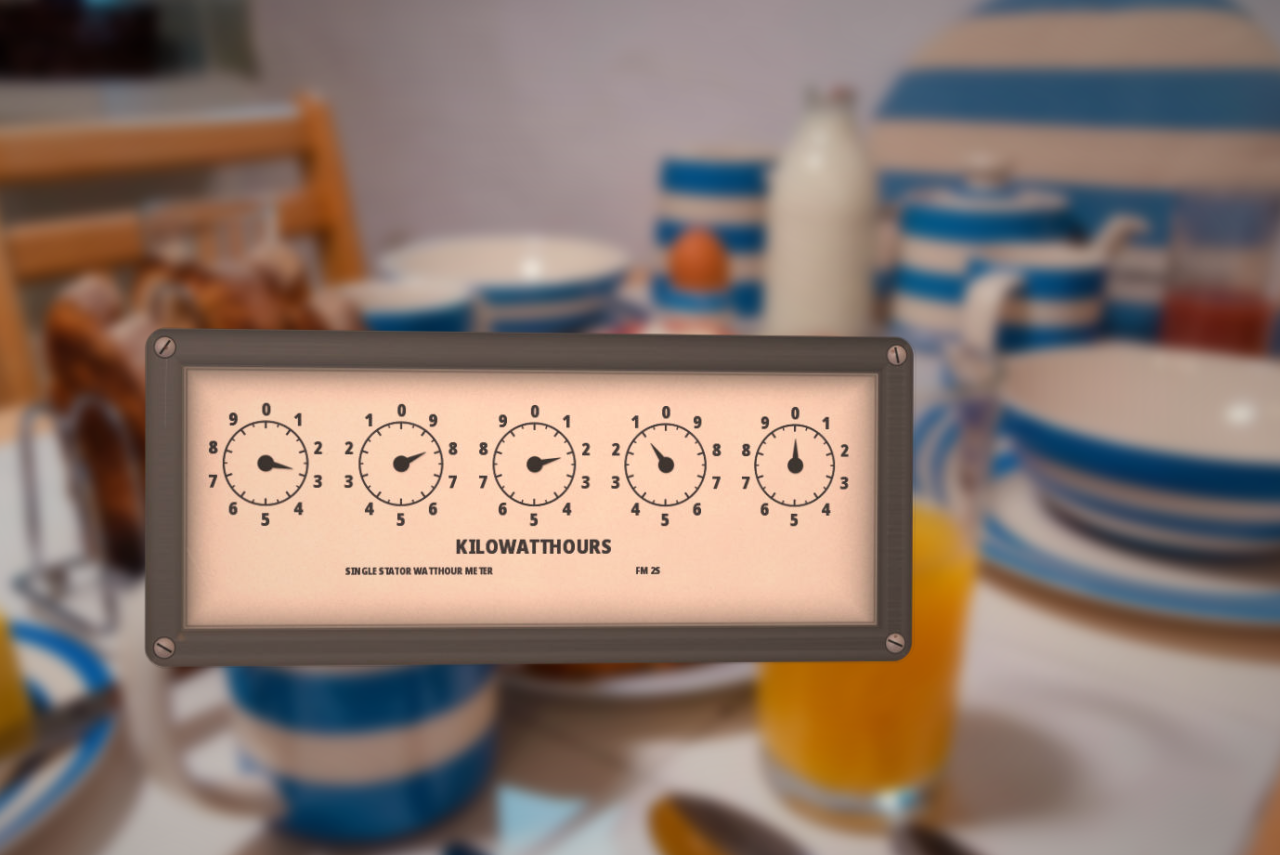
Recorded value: 28210 kWh
